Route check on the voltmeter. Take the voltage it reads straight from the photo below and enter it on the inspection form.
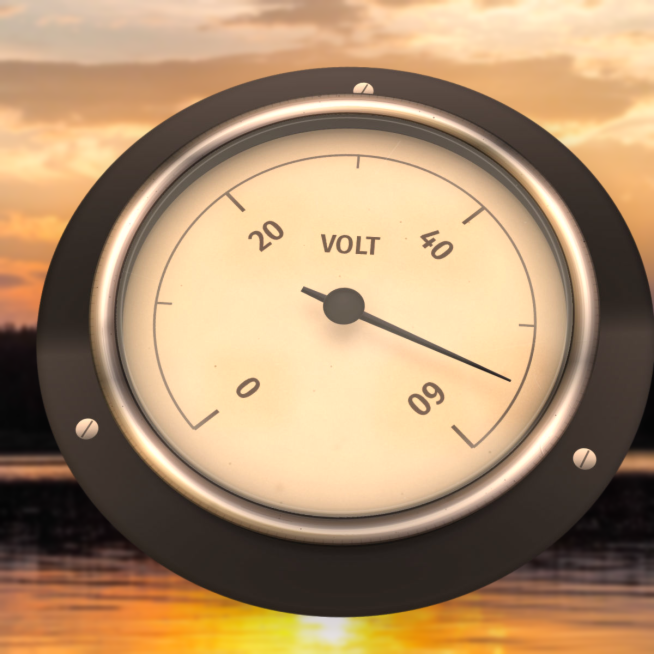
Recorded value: 55 V
